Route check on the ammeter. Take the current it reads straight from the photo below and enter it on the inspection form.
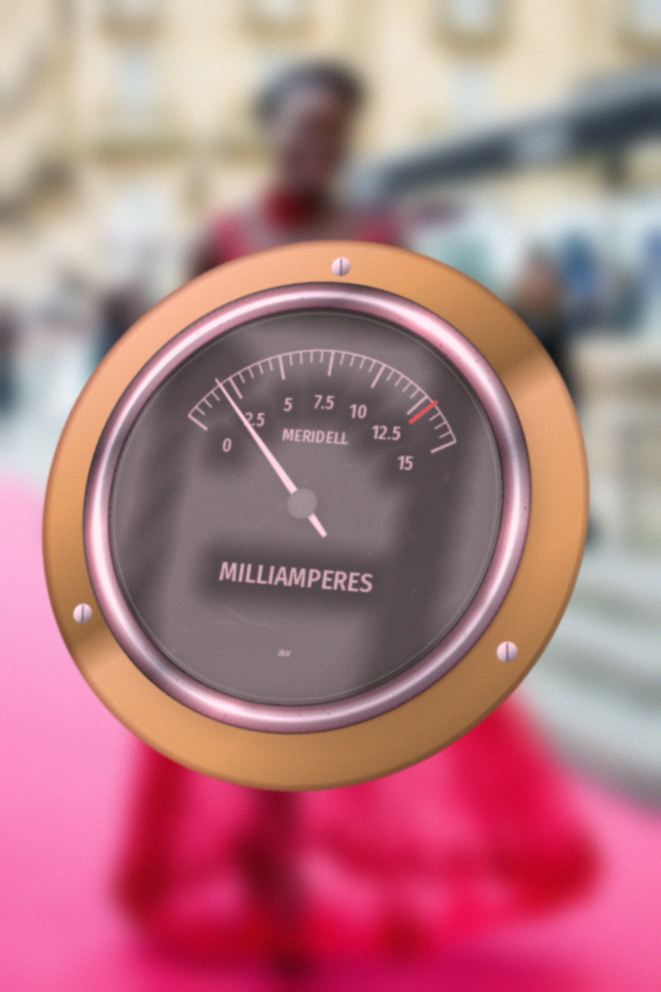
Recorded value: 2 mA
